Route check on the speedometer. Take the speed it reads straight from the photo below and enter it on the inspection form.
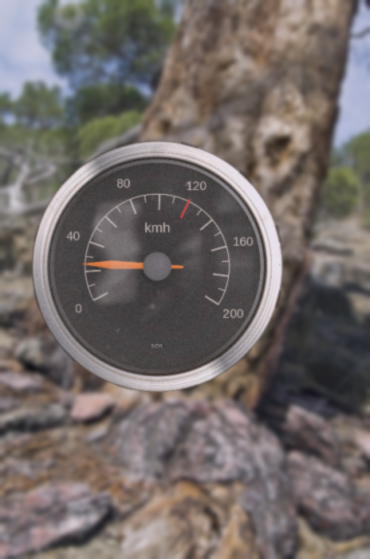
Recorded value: 25 km/h
